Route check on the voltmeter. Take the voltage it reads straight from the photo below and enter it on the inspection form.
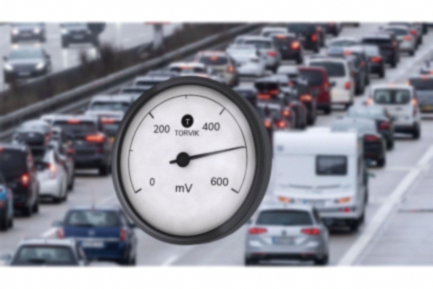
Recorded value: 500 mV
